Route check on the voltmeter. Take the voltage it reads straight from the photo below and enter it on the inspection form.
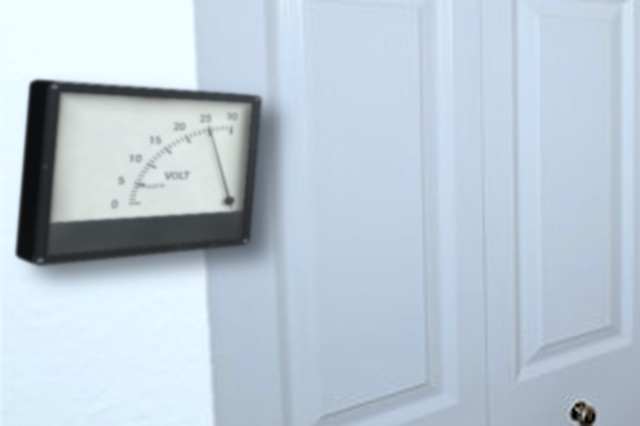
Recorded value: 25 V
